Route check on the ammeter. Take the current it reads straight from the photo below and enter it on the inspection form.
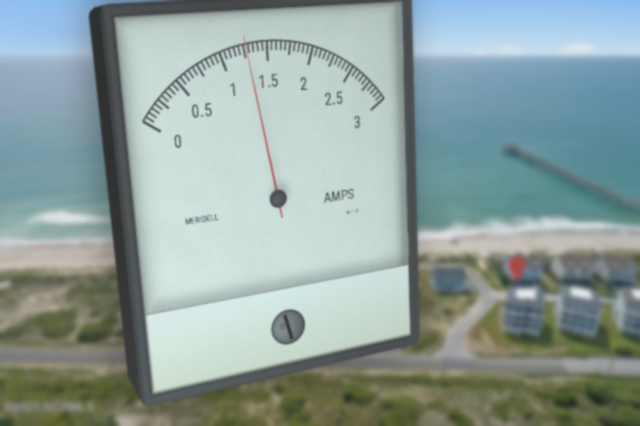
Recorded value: 1.25 A
